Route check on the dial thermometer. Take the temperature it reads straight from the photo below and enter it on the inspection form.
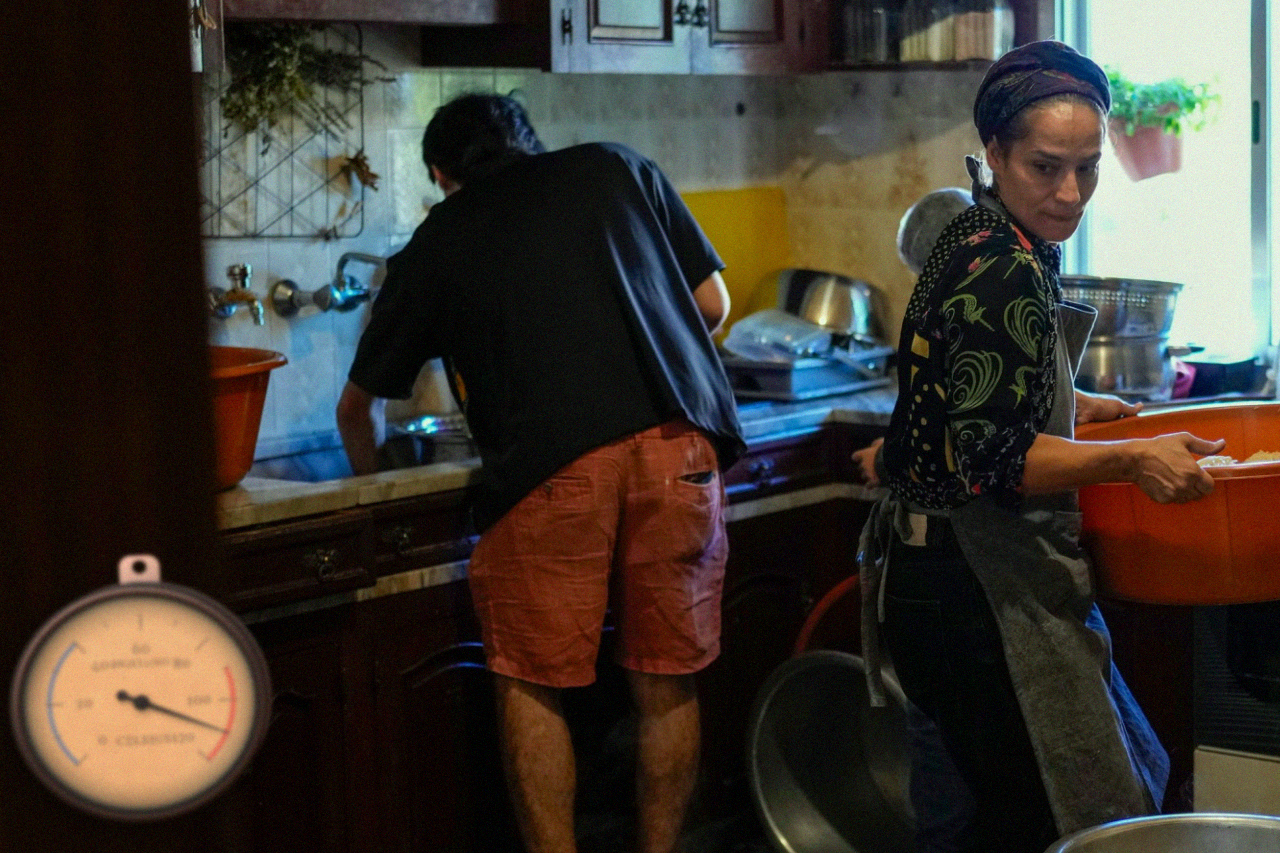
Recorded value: 110 °C
